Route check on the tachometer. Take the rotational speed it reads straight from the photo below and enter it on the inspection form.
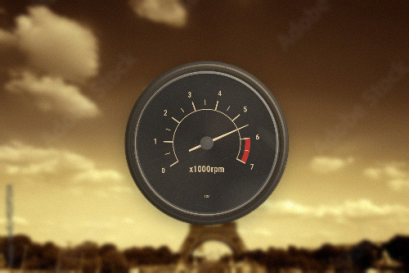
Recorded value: 5500 rpm
